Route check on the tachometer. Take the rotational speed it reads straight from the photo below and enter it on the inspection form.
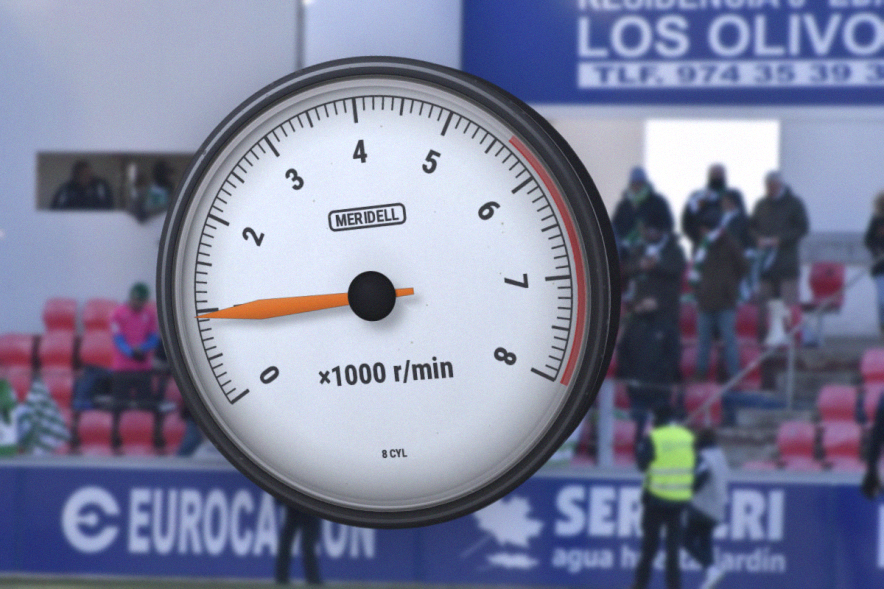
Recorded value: 950 rpm
